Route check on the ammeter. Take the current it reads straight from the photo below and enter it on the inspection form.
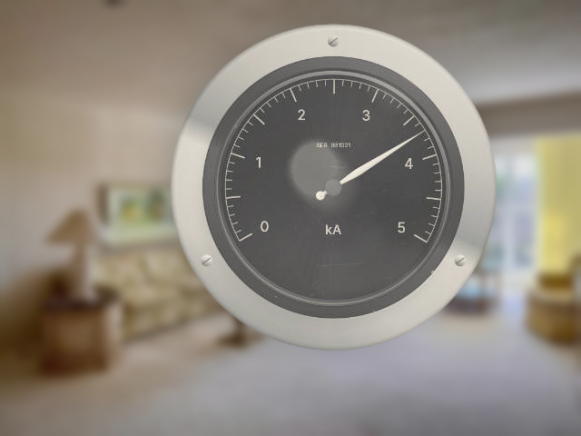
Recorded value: 3.7 kA
